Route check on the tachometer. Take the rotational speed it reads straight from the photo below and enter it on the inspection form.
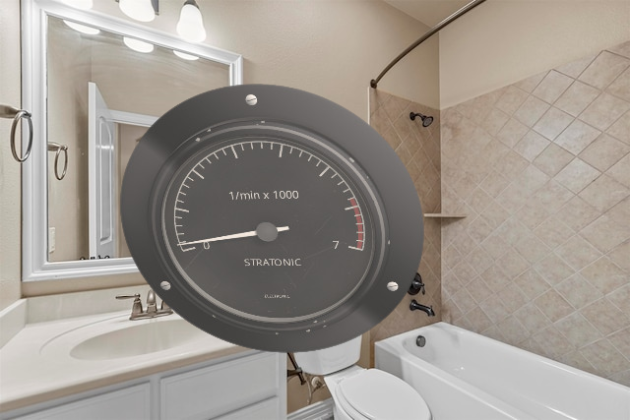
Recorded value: 200 rpm
